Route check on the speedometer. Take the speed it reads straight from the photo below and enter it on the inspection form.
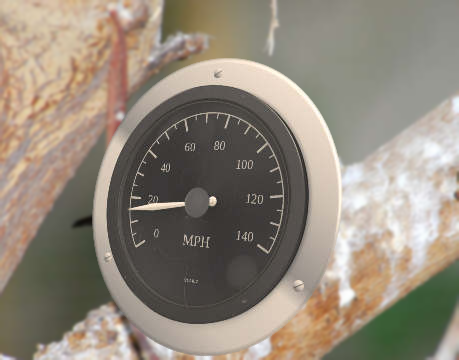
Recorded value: 15 mph
